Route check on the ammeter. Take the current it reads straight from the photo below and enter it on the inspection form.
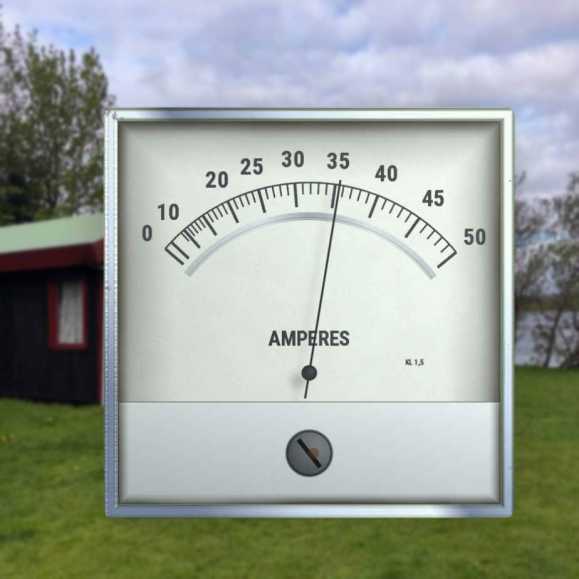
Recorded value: 35.5 A
